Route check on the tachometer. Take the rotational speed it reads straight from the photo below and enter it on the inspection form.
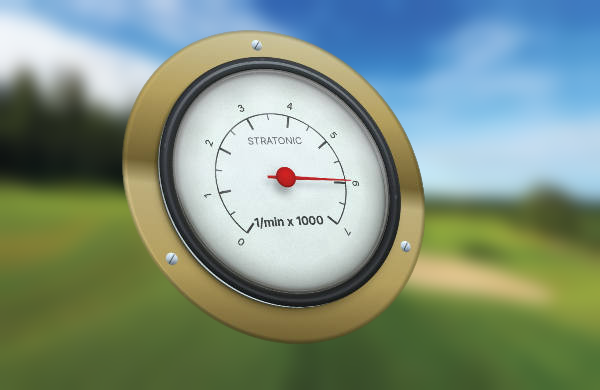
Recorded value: 6000 rpm
